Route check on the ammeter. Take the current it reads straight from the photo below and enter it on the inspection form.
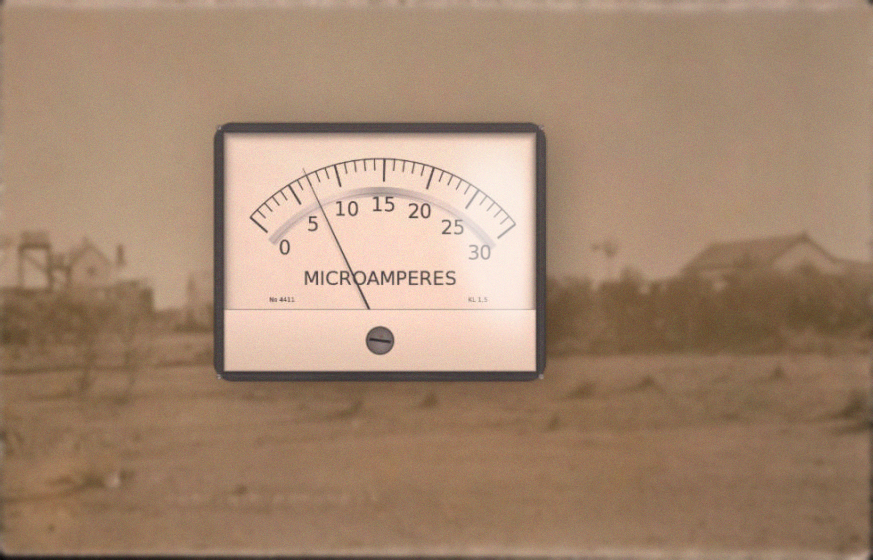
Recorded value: 7 µA
